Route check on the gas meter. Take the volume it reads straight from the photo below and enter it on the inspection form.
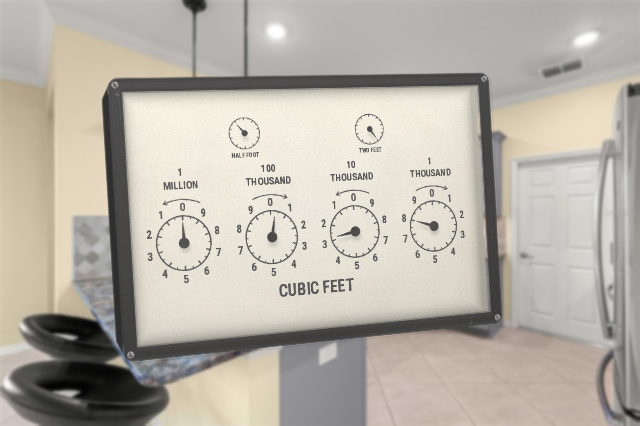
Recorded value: 2800 ft³
